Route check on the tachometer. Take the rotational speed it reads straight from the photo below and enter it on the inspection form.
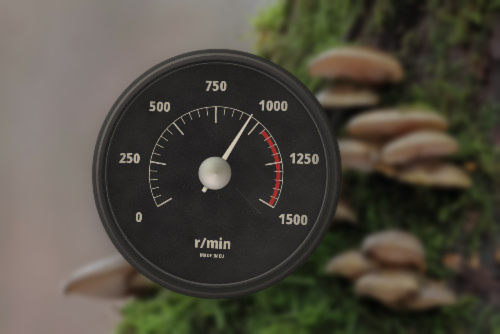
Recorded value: 950 rpm
